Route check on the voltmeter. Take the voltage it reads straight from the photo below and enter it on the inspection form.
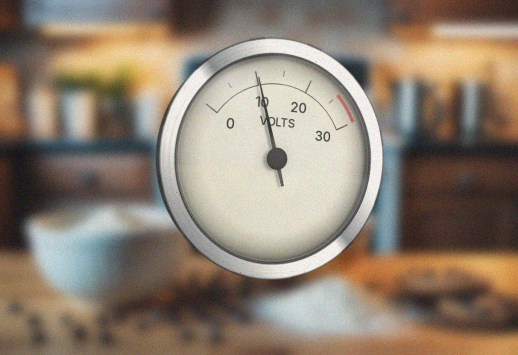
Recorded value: 10 V
